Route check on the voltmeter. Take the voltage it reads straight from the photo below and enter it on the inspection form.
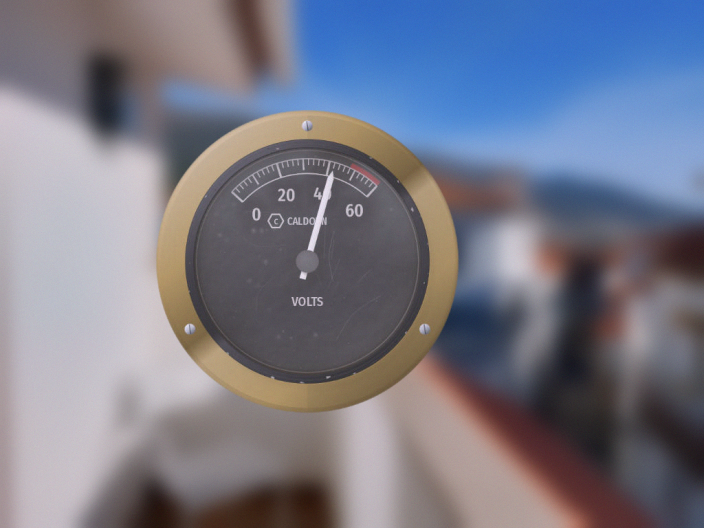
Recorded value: 42 V
